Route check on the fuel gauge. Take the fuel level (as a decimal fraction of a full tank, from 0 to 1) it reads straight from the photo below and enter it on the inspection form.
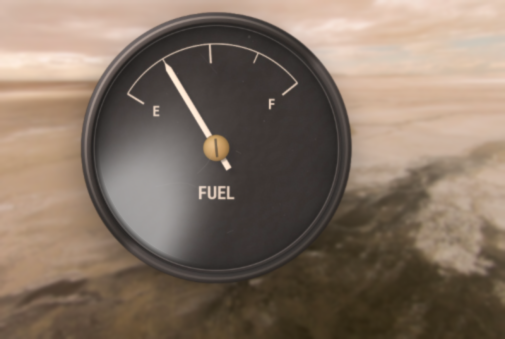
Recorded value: 0.25
